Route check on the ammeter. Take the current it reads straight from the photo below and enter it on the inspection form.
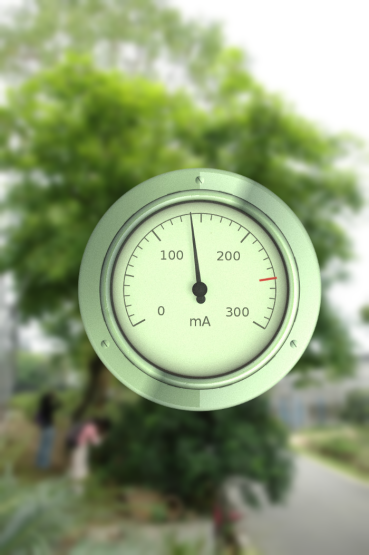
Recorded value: 140 mA
